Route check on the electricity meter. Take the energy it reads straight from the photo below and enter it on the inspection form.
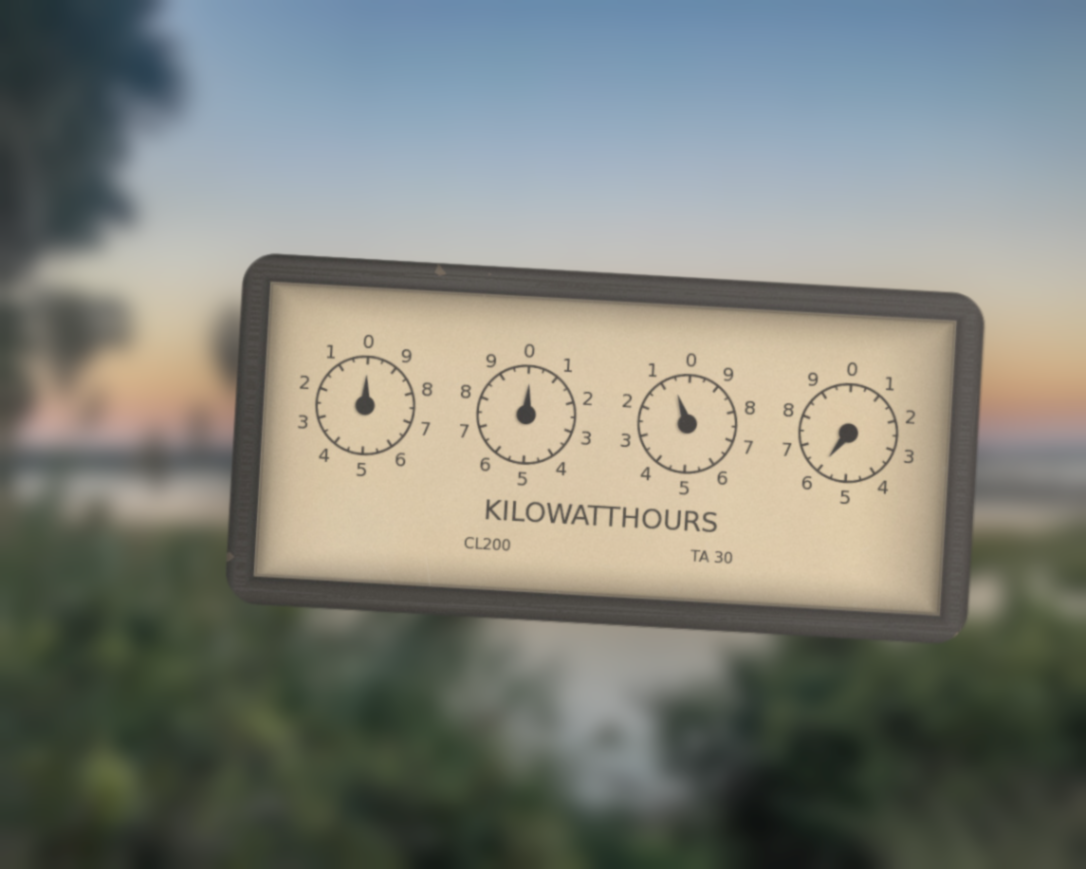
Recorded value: 6 kWh
